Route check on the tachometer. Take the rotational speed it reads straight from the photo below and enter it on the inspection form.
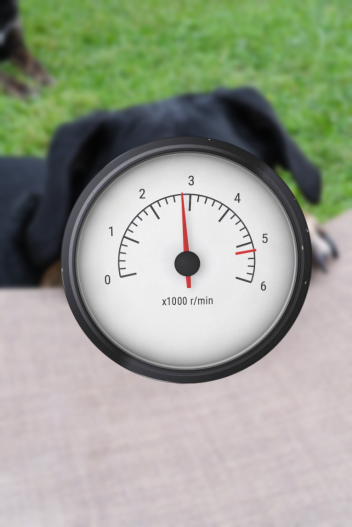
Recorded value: 2800 rpm
